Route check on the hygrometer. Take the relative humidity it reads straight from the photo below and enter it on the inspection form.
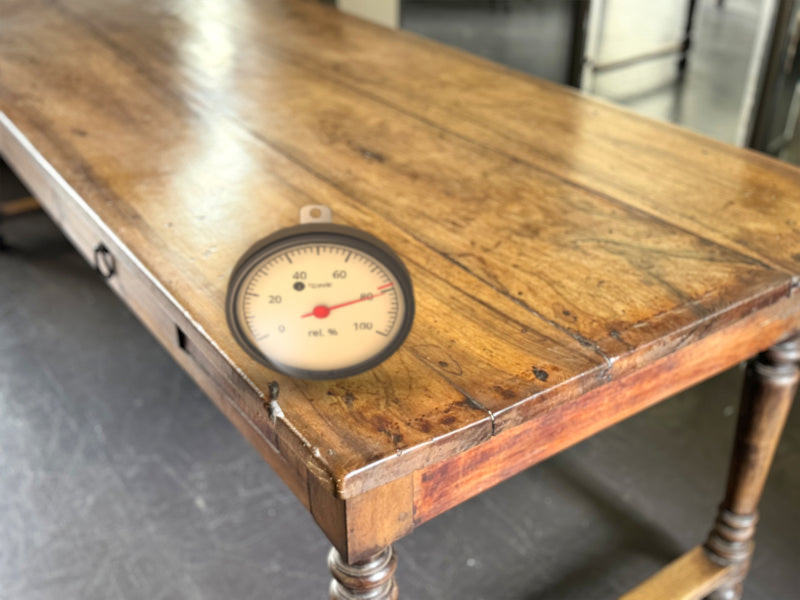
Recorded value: 80 %
